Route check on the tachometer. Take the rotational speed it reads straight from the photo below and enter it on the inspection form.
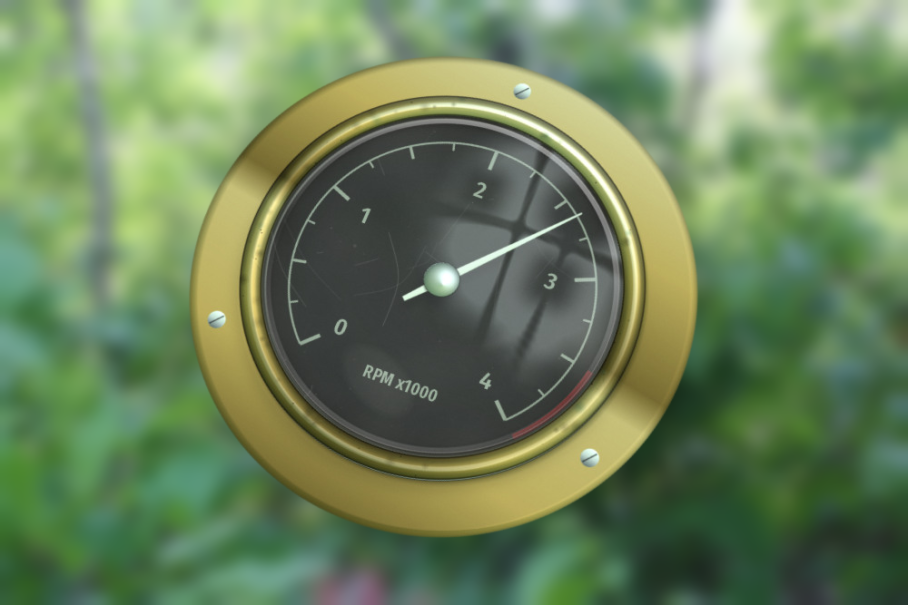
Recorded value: 2625 rpm
